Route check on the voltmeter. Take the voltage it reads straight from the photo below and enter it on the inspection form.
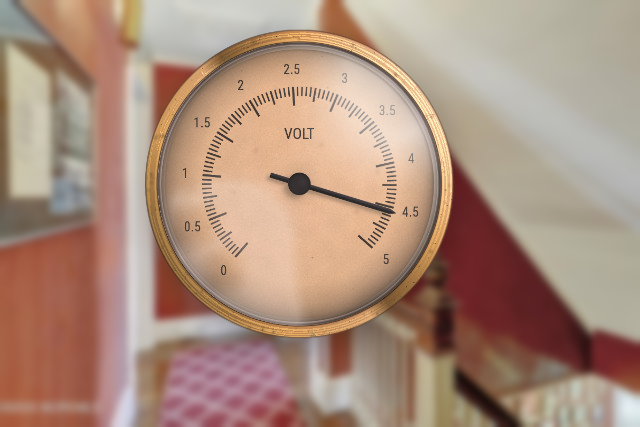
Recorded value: 4.55 V
